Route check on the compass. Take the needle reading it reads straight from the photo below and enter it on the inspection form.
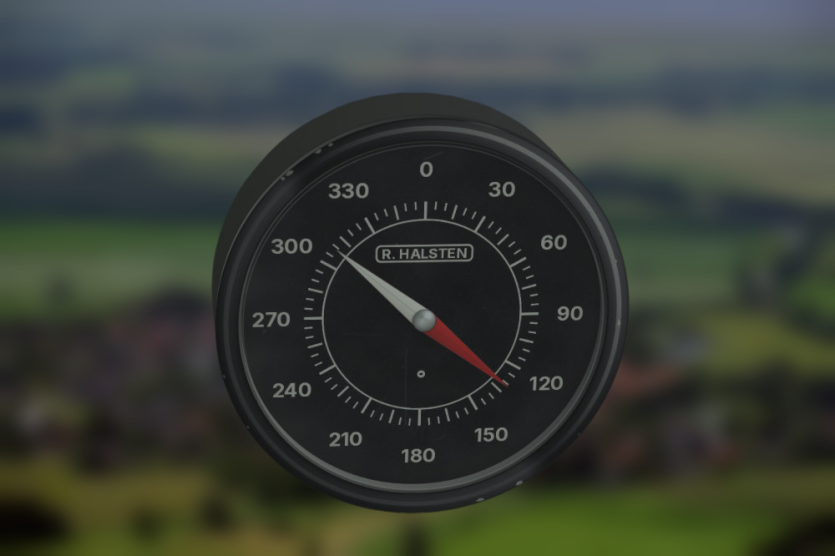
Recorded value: 130 °
